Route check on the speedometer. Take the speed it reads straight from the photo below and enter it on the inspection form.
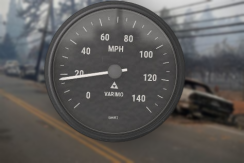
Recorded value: 17.5 mph
